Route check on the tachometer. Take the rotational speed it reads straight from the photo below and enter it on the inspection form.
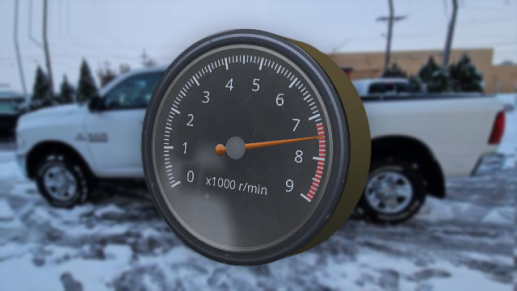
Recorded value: 7500 rpm
